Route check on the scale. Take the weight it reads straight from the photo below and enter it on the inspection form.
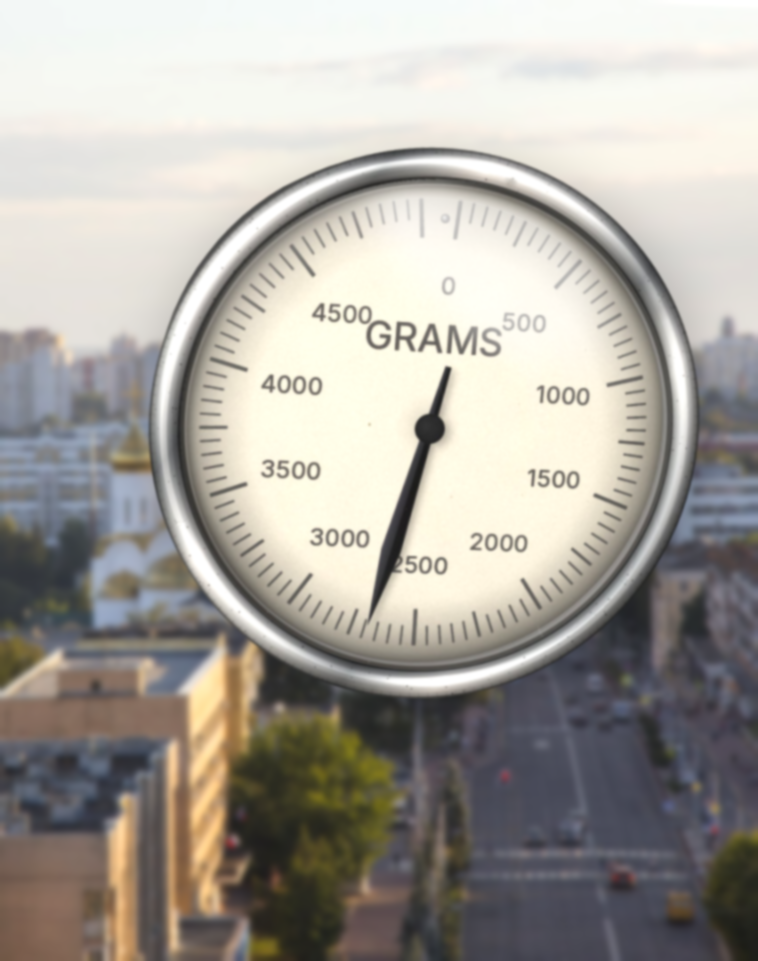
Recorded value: 2700 g
